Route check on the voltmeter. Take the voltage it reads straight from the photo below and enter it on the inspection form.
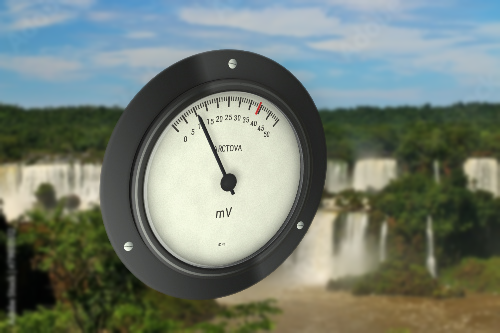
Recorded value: 10 mV
